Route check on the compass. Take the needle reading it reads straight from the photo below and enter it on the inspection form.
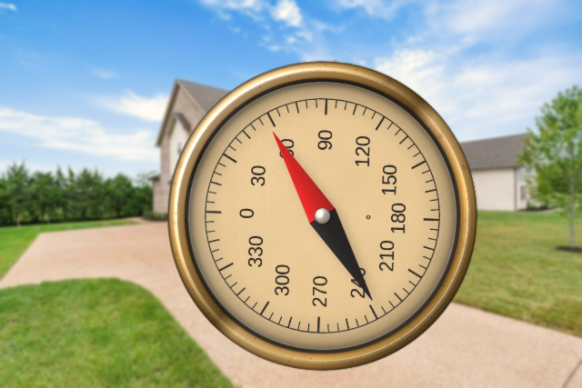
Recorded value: 57.5 °
